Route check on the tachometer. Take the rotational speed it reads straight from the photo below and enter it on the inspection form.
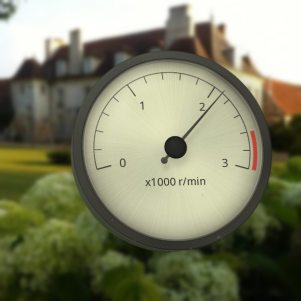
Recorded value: 2100 rpm
